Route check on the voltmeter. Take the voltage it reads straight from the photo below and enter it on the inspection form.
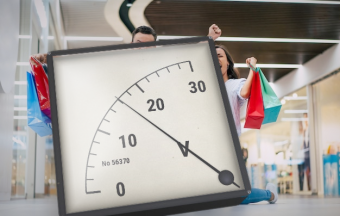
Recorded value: 16 V
